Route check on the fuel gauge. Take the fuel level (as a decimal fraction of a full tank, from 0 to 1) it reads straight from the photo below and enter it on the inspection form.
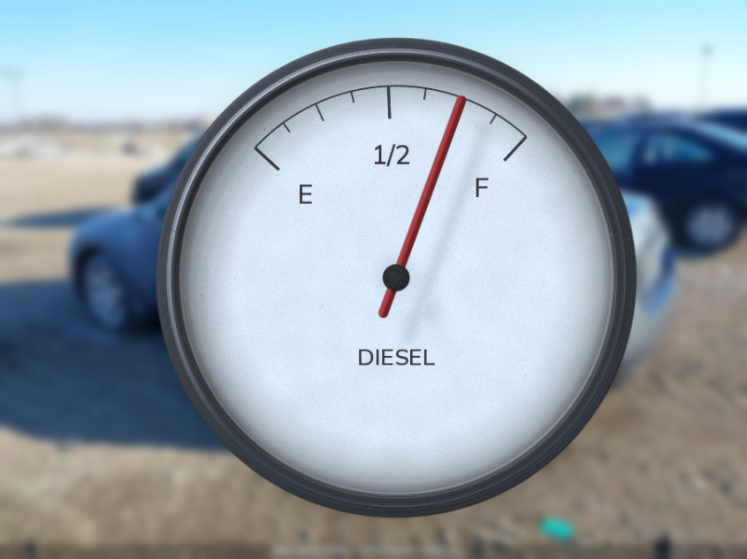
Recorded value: 0.75
